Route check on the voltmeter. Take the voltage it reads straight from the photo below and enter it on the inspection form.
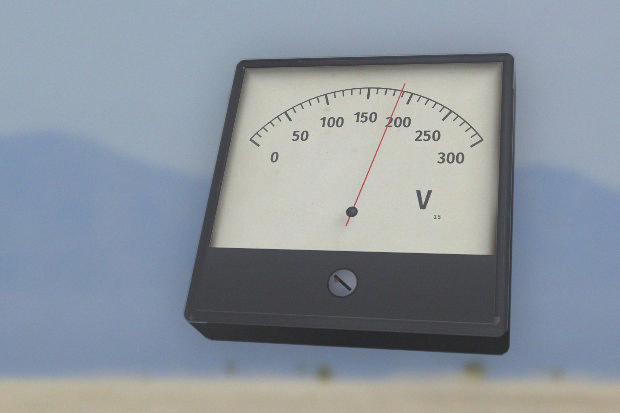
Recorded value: 190 V
